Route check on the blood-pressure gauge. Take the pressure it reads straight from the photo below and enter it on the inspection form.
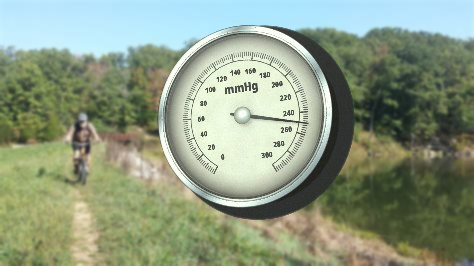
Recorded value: 250 mmHg
